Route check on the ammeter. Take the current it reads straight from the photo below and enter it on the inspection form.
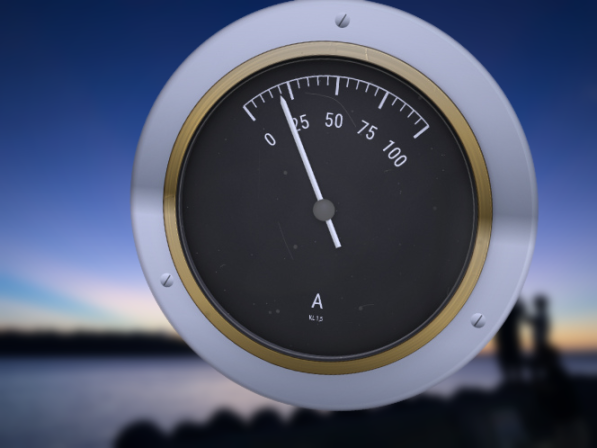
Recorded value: 20 A
